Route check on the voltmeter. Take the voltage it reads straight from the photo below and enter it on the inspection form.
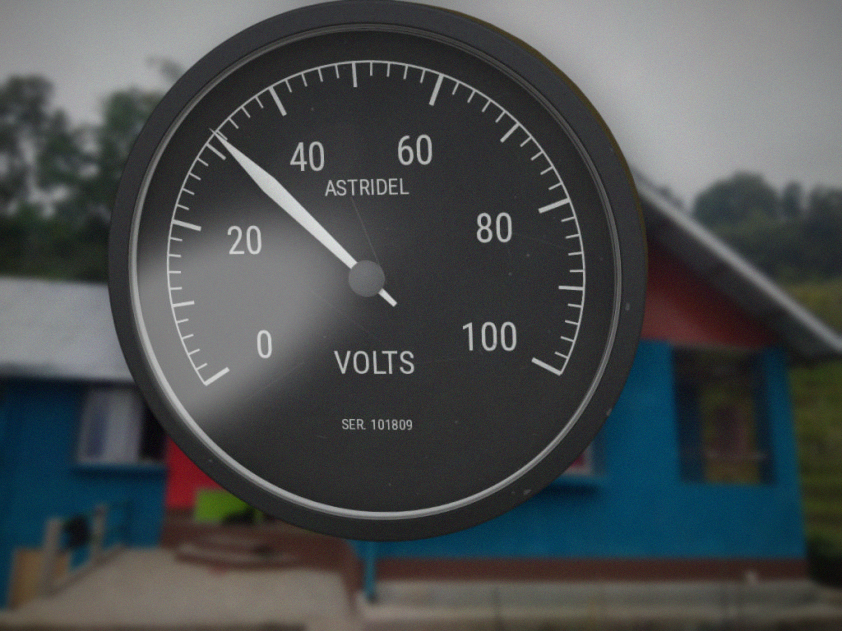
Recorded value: 32 V
